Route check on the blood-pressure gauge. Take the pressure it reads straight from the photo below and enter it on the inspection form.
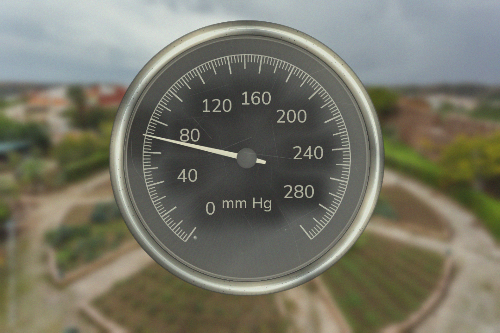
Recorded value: 70 mmHg
